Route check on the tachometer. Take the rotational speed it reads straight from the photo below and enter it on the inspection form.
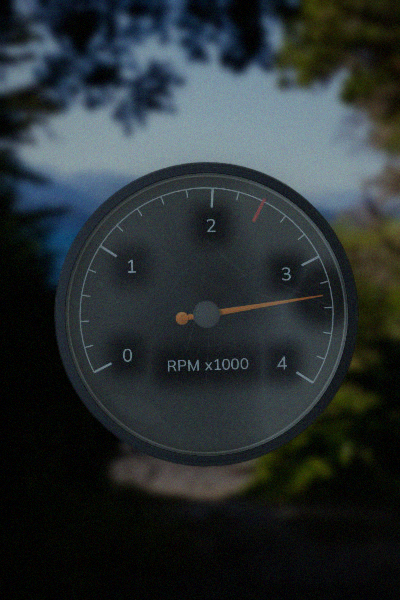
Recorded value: 3300 rpm
